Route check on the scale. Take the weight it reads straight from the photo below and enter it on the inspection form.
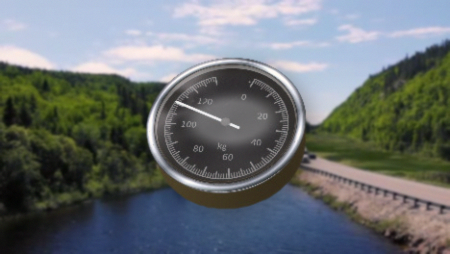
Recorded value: 110 kg
